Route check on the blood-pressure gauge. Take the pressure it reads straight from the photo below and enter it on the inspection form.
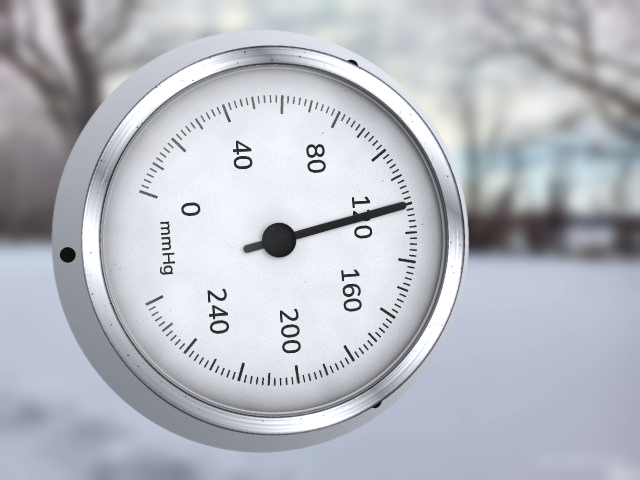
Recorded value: 120 mmHg
